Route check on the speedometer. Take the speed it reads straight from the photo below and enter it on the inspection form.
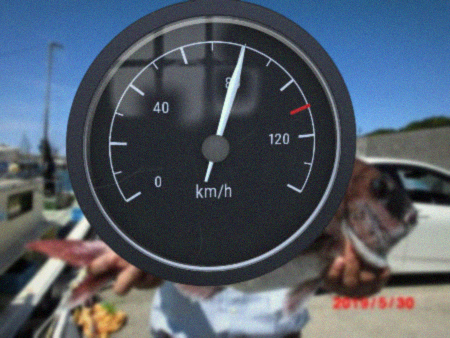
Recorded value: 80 km/h
